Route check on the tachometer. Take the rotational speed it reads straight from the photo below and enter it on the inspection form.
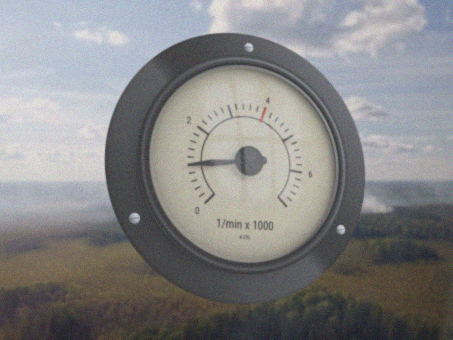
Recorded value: 1000 rpm
